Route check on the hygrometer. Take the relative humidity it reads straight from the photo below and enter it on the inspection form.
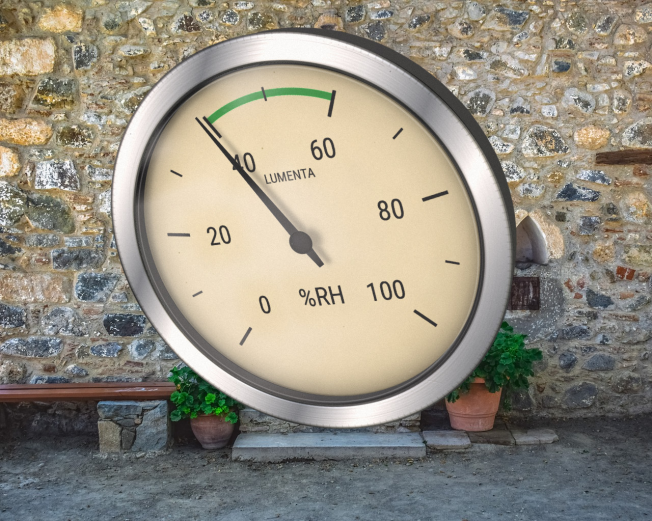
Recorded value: 40 %
